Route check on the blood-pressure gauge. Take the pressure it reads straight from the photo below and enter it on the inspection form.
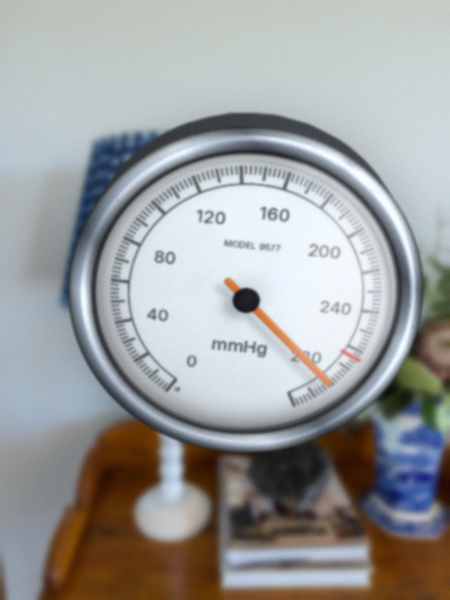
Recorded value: 280 mmHg
